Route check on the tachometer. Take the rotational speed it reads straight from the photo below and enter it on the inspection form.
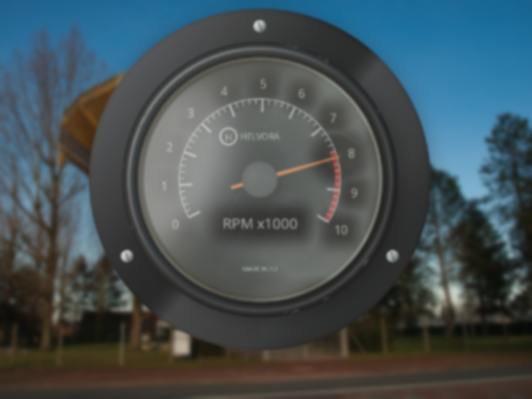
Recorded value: 8000 rpm
